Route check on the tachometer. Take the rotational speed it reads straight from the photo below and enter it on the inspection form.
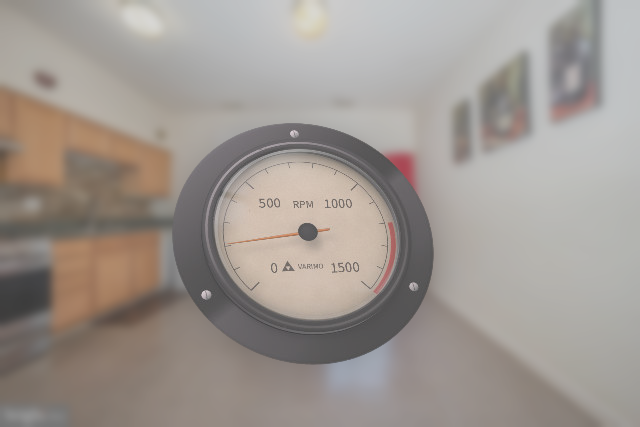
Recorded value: 200 rpm
